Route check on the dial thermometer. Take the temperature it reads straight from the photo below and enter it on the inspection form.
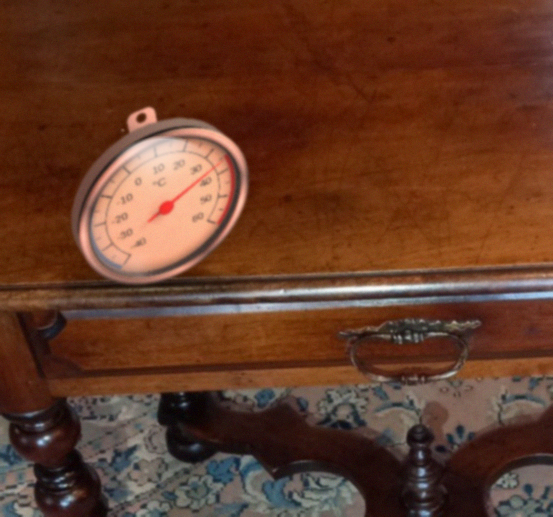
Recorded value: 35 °C
